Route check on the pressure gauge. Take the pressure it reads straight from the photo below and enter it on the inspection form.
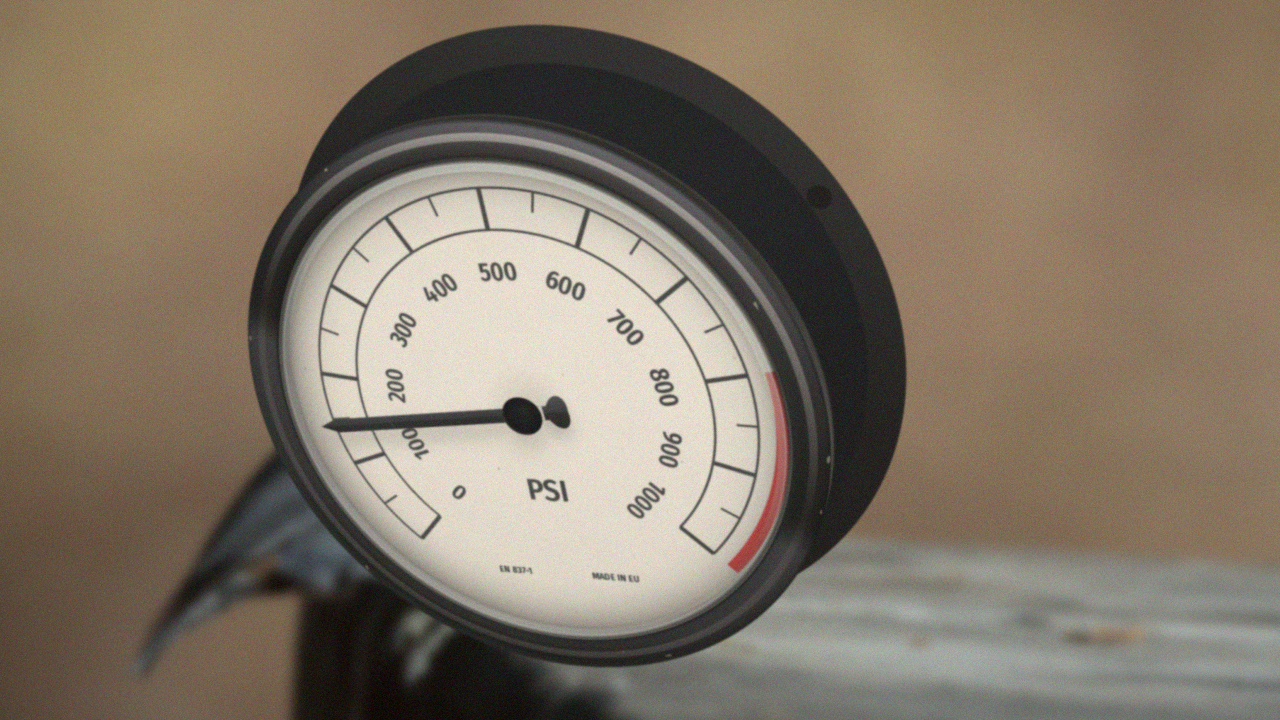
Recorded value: 150 psi
